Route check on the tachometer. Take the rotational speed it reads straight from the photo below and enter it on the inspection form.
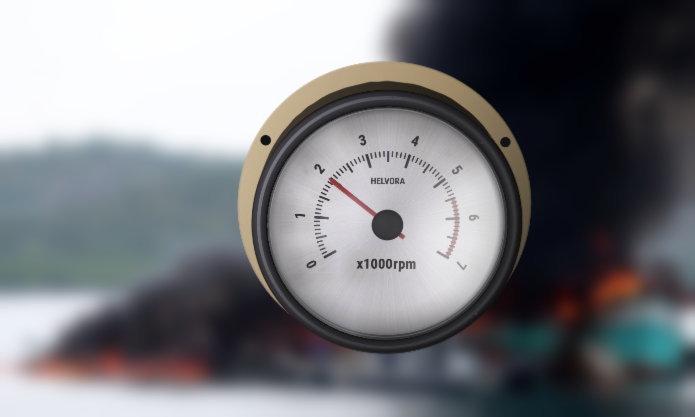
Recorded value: 2000 rpm
